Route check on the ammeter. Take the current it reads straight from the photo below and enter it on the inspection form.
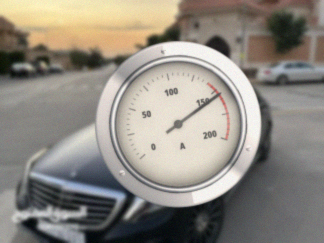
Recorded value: 155 A
